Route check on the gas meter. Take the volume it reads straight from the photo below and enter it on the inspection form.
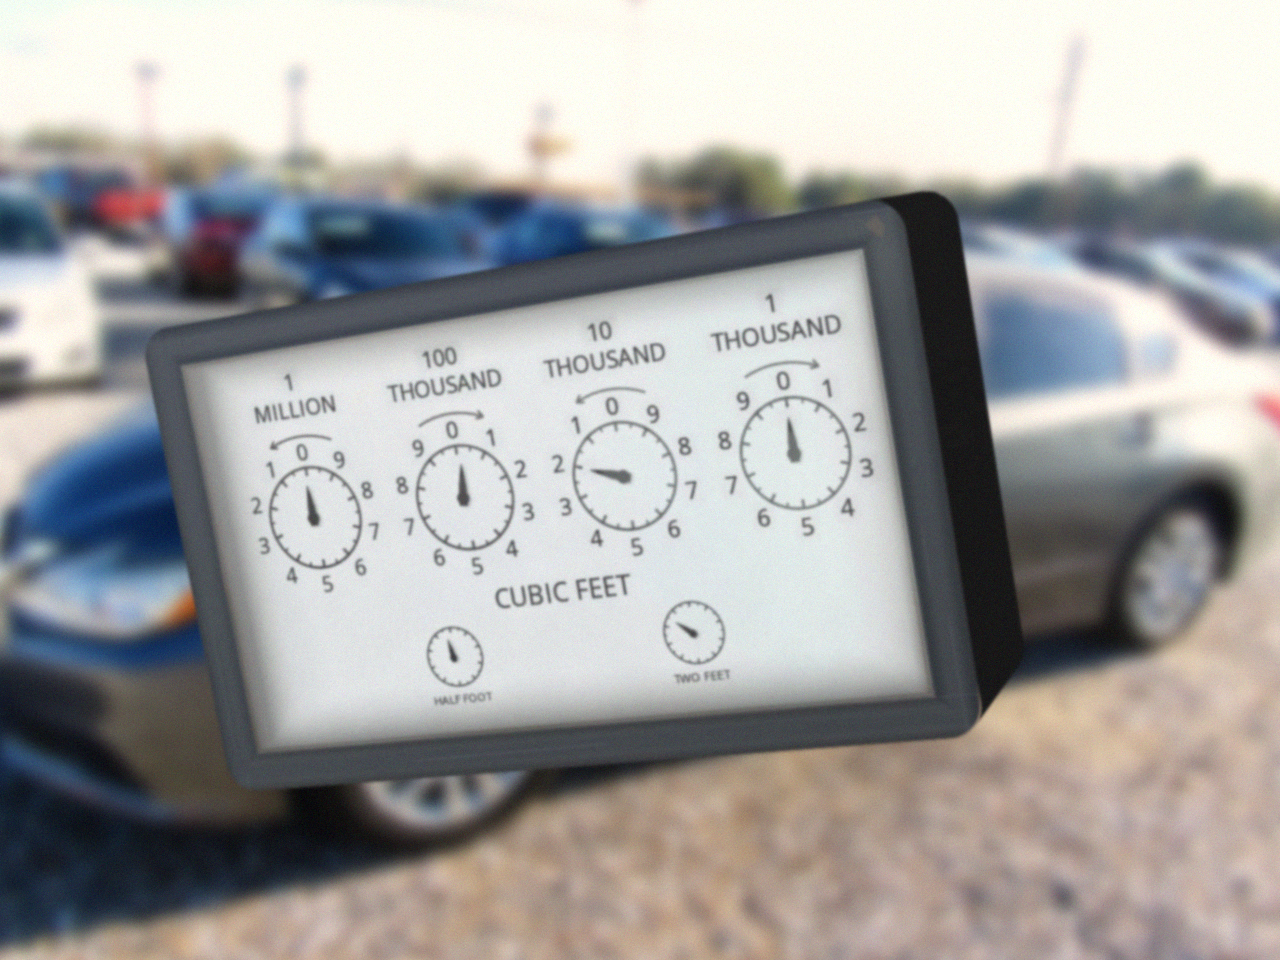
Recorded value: 2000 ft³
